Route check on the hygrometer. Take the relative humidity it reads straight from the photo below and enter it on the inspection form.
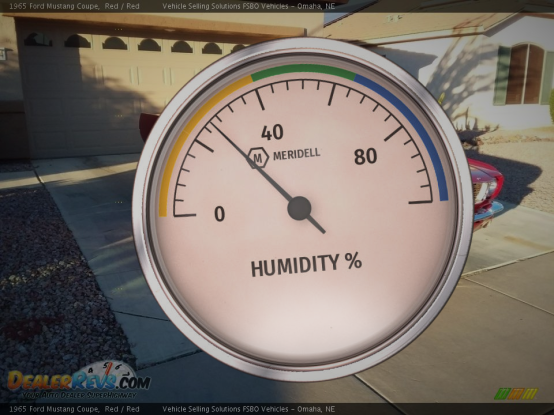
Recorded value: 26 %
